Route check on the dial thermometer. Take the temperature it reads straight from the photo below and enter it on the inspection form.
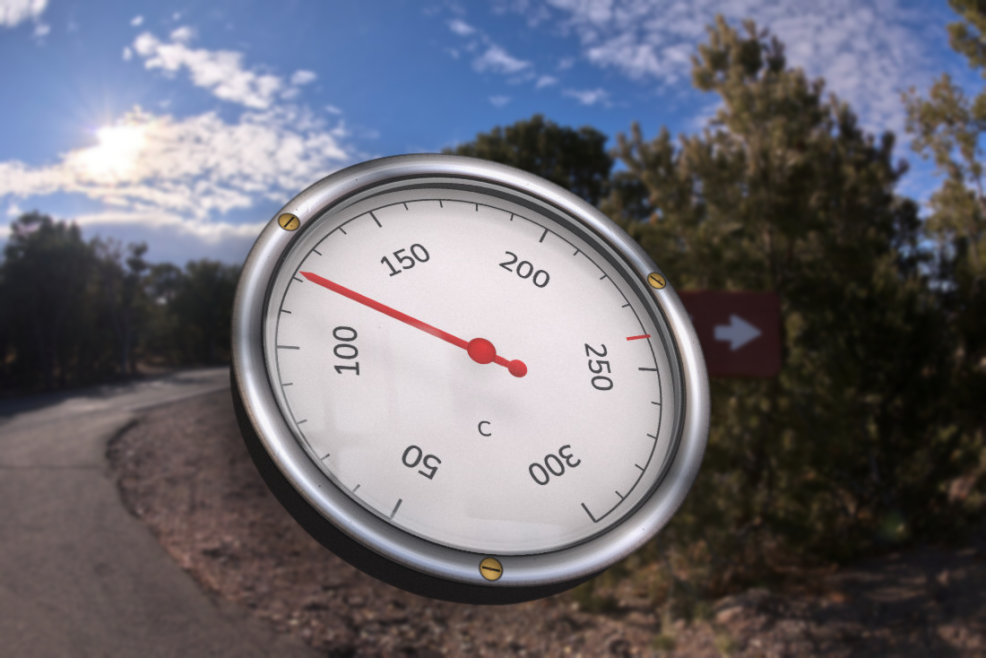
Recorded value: 120 °C
